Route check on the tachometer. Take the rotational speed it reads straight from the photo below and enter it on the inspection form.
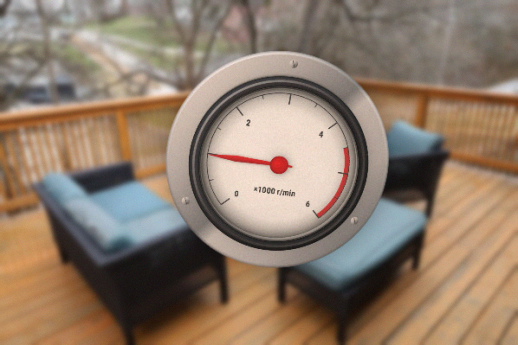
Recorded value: 1000 rpm
